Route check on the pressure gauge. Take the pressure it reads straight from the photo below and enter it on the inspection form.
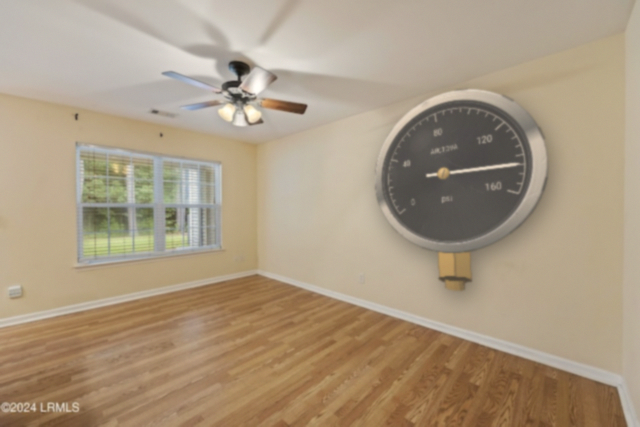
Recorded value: 145 psi
